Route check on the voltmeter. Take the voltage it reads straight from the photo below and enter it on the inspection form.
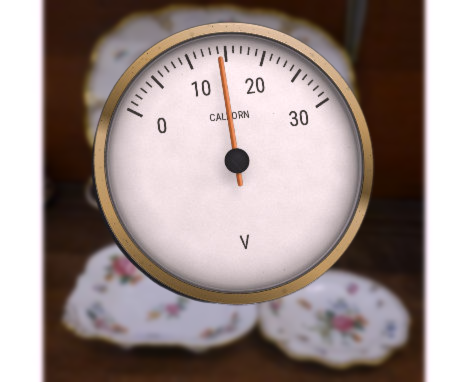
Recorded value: 14 V
